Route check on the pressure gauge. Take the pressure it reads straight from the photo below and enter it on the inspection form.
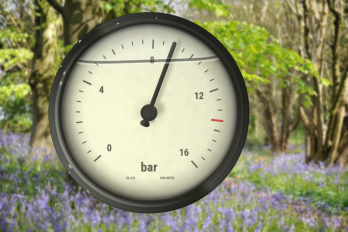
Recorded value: 9 bar
